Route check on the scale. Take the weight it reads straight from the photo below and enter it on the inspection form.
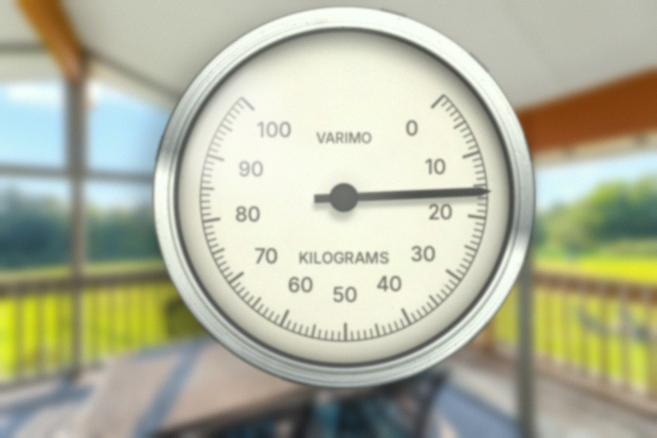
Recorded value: 16 kg
